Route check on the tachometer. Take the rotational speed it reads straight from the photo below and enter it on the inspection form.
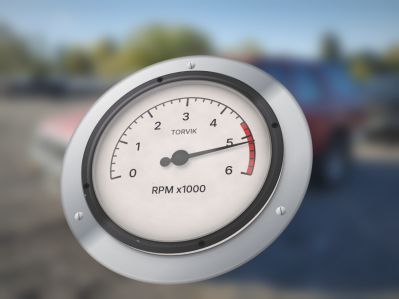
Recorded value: 5200 rpm
